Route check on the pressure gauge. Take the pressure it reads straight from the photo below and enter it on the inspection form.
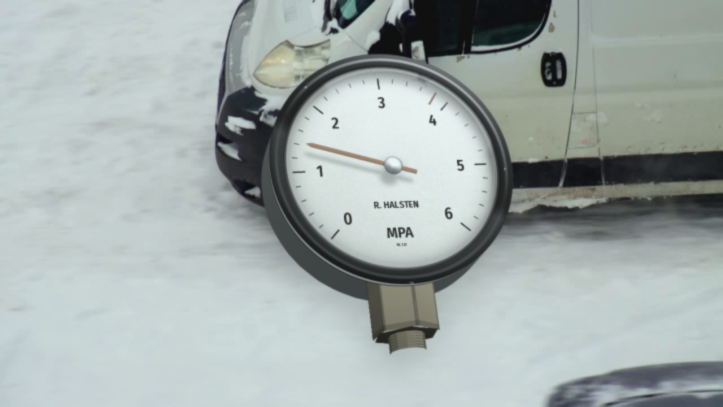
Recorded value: 1.4 MPa
